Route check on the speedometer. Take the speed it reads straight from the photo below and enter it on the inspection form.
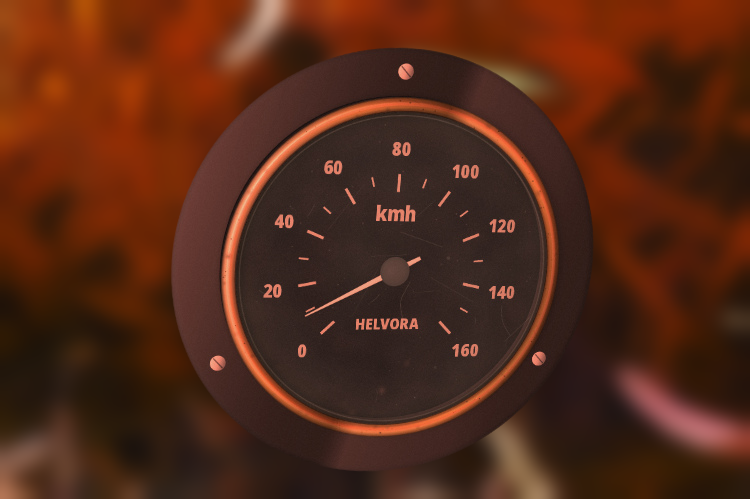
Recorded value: 10 km/h
